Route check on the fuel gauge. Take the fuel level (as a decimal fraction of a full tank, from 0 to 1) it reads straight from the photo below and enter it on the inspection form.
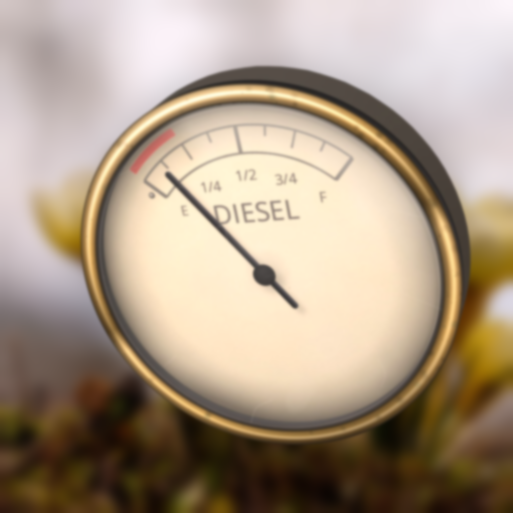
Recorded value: 0.125
